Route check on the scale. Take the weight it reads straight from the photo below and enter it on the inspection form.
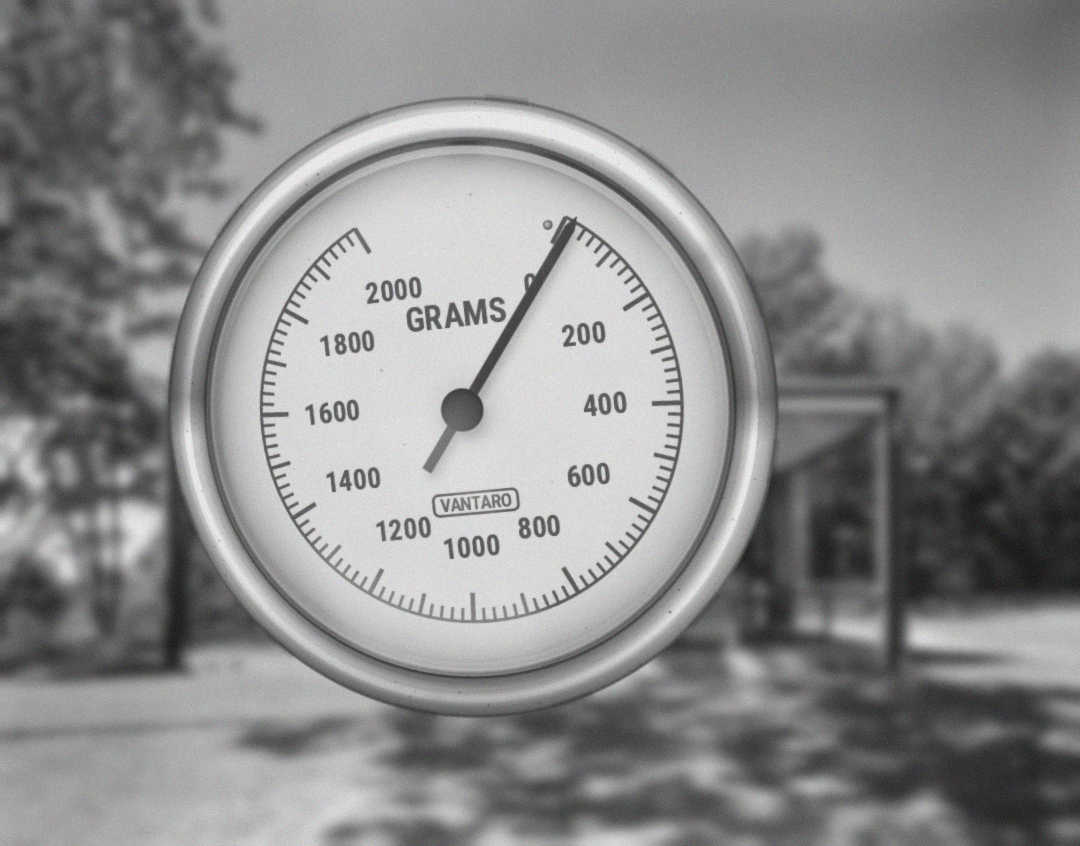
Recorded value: 20 g
